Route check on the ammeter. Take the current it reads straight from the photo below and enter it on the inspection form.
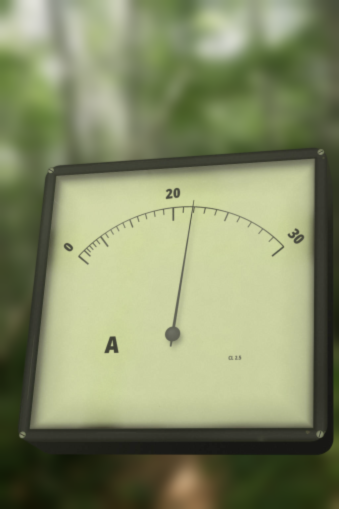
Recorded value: 22 A
